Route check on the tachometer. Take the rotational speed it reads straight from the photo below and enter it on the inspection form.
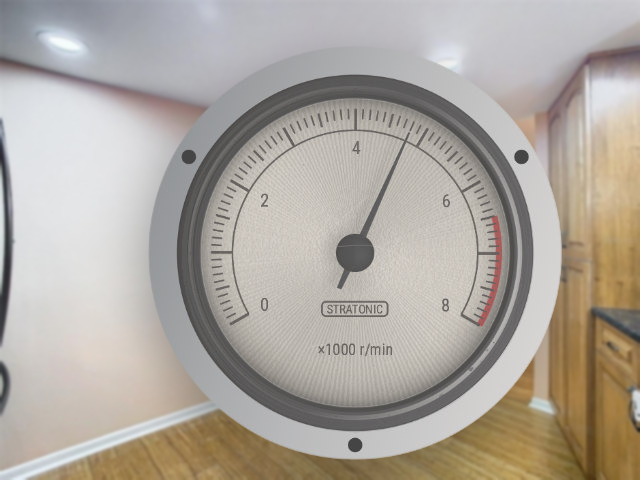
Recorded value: 4800 rpm
